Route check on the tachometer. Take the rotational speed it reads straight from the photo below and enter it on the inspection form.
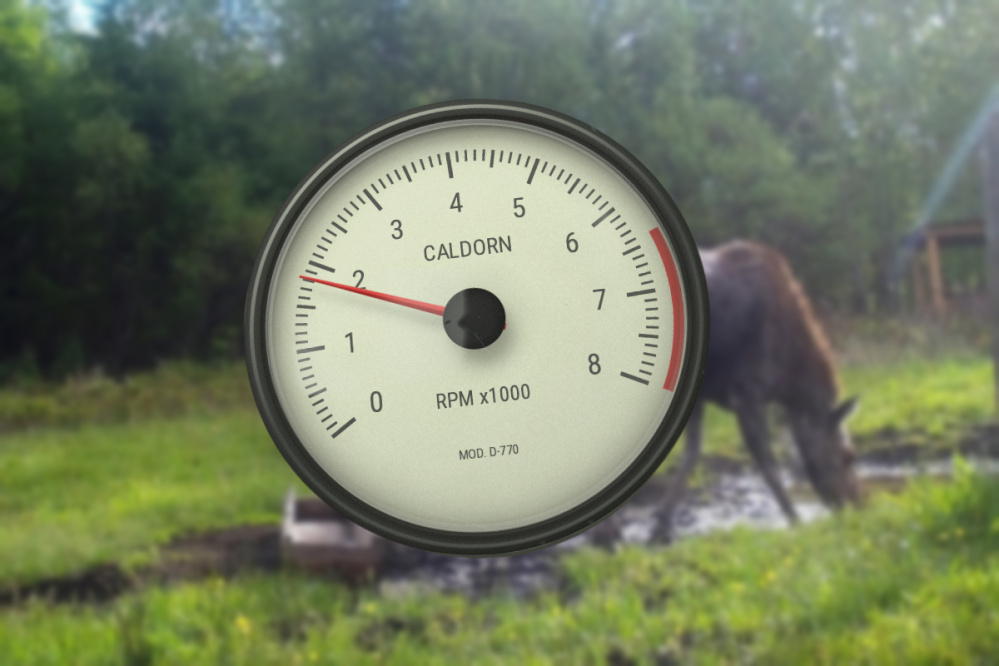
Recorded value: 1800 rpm
